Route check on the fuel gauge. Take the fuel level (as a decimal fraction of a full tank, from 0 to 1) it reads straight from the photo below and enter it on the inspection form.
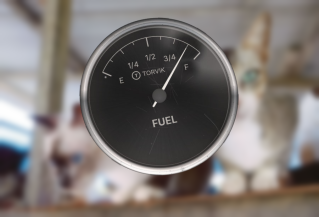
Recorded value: 0.875
